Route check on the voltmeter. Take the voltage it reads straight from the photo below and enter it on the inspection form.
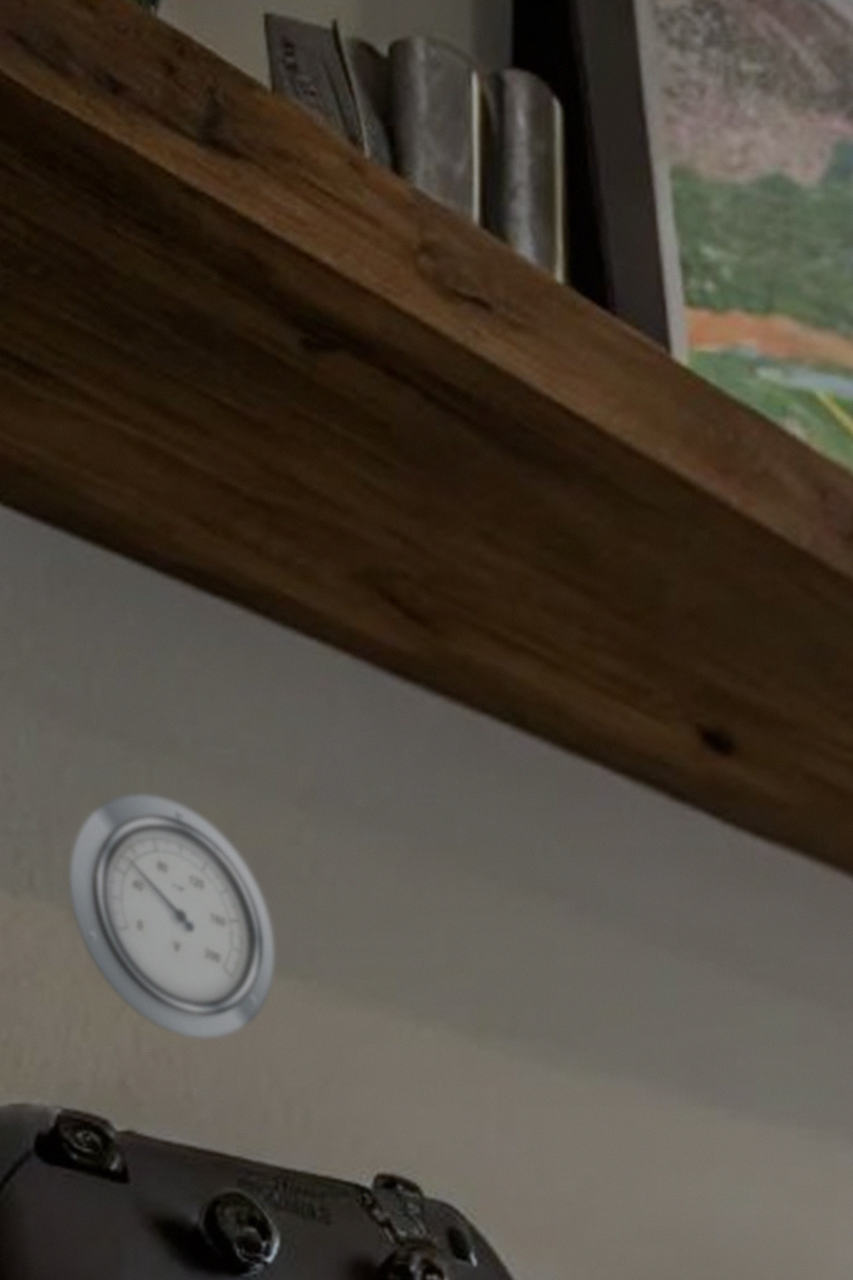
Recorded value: 50 V
